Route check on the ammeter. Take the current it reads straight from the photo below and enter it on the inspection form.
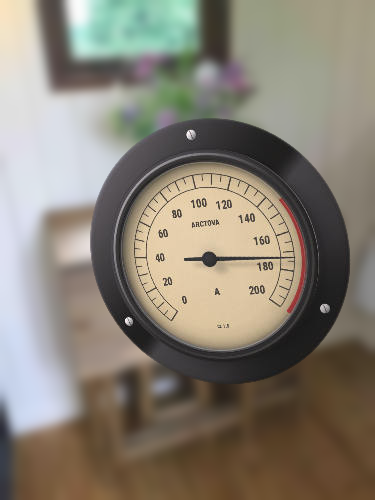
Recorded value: 172.5 A
